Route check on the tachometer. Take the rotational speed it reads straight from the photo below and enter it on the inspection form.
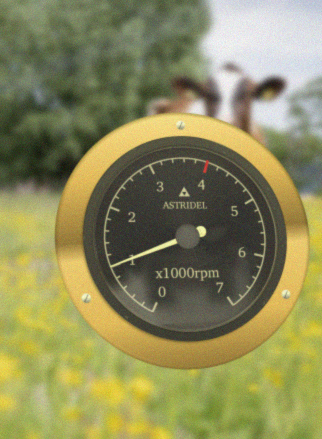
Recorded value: 1000 rpm
